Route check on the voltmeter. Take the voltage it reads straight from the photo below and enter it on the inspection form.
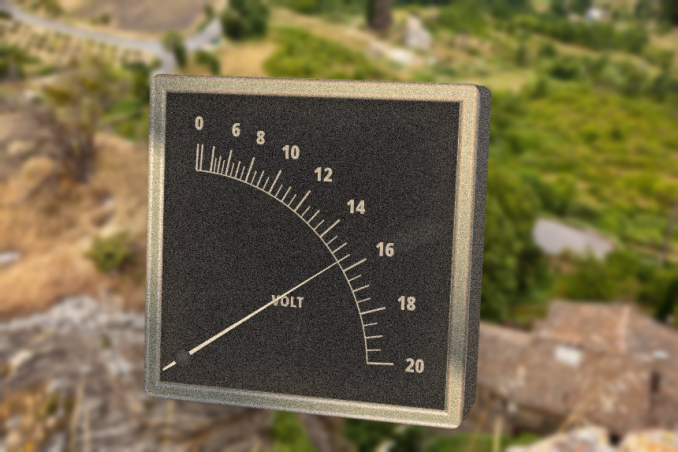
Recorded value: 15.5 V
